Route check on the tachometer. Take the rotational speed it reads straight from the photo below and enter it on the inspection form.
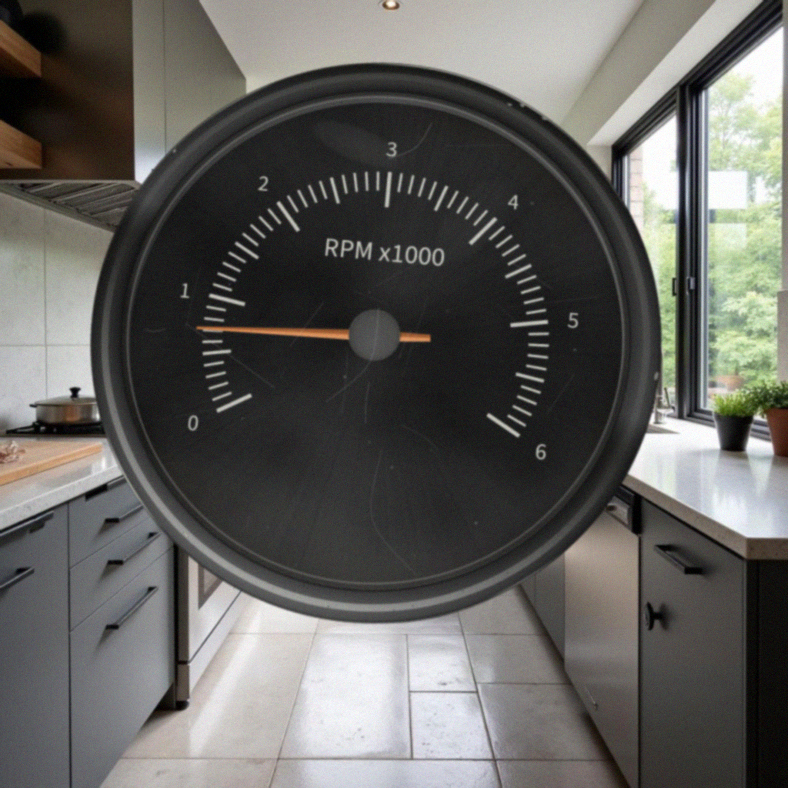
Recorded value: 700 rpm
